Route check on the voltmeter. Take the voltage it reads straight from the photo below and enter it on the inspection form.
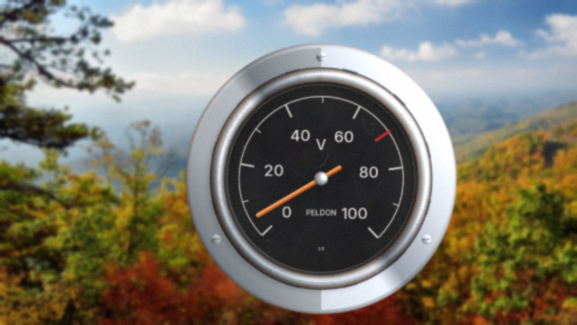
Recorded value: 5 V
